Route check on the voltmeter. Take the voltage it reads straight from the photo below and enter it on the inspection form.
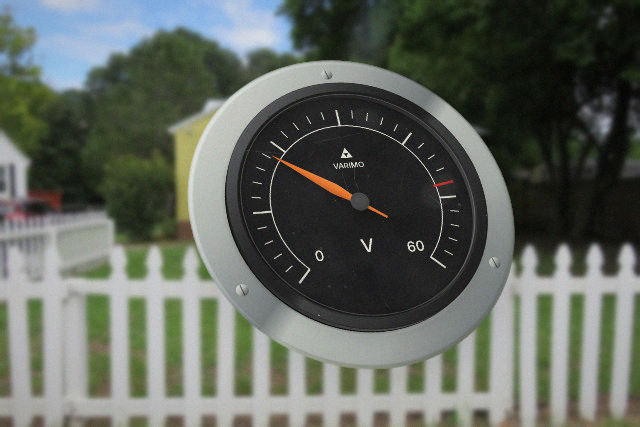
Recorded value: 18 V
